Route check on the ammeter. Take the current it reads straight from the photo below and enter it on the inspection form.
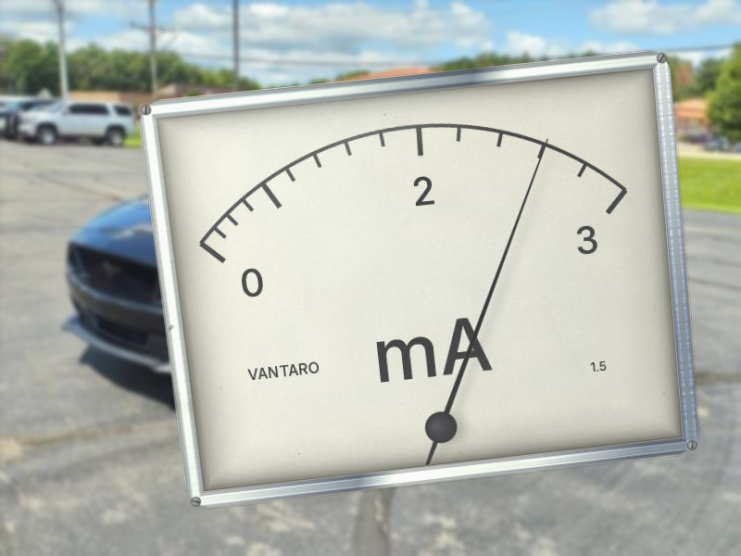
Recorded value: 2.6 mA
